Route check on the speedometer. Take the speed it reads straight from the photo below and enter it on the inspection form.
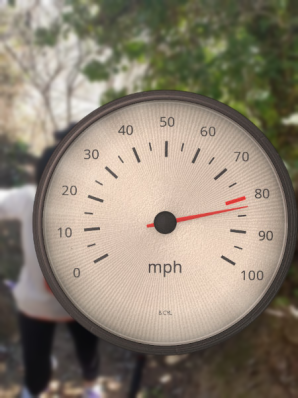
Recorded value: 82.5 mph
